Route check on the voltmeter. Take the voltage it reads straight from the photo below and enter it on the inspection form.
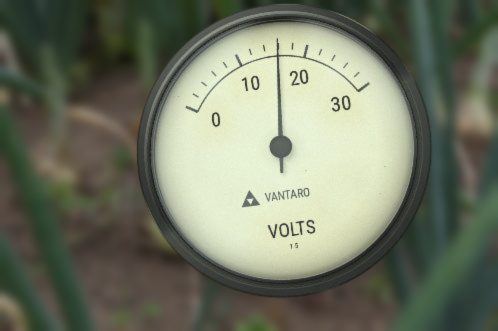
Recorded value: 16 V
